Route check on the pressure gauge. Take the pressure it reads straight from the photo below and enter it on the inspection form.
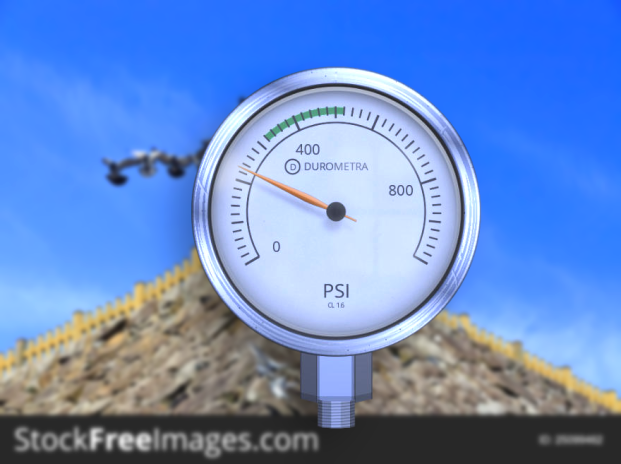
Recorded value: 230 psi
